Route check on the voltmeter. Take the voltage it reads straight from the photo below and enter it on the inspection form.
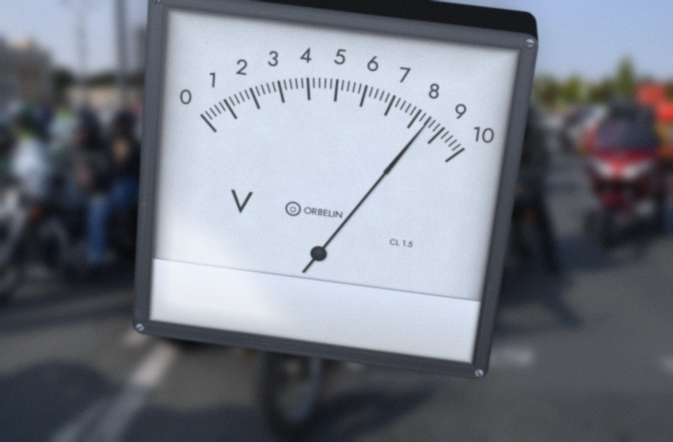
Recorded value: 8.4 V
